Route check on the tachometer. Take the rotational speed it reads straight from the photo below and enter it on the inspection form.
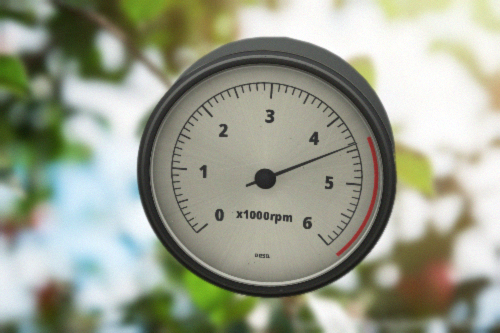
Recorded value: 4400 rpm
